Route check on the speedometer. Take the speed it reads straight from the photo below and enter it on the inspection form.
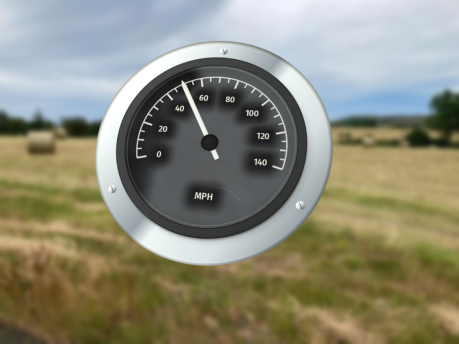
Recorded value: 50 mph
